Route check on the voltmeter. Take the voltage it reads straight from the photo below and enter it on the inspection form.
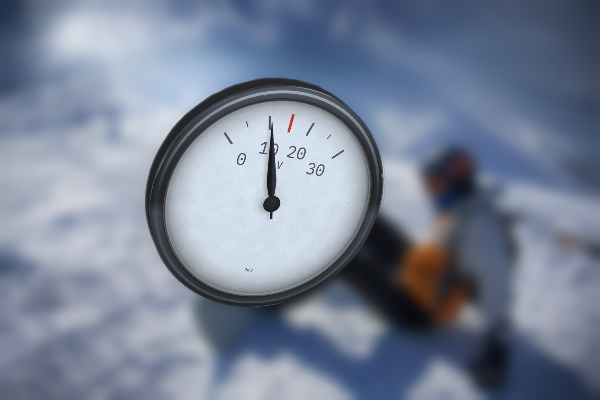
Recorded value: 10 V
